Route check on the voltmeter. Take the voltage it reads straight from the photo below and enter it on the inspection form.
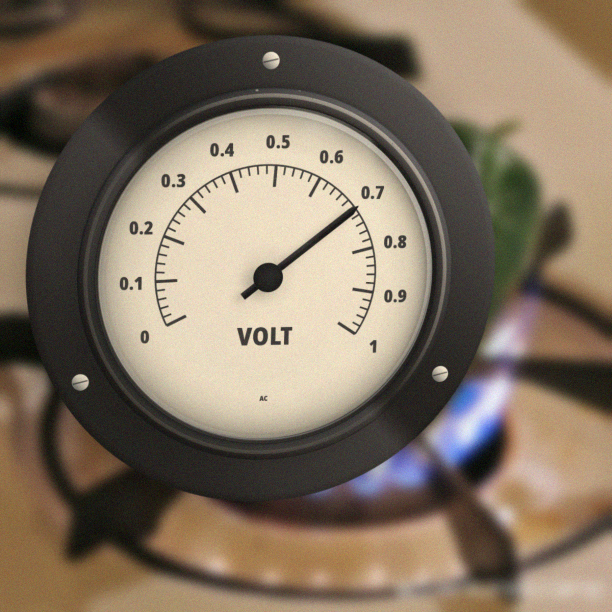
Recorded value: 0.7 V
